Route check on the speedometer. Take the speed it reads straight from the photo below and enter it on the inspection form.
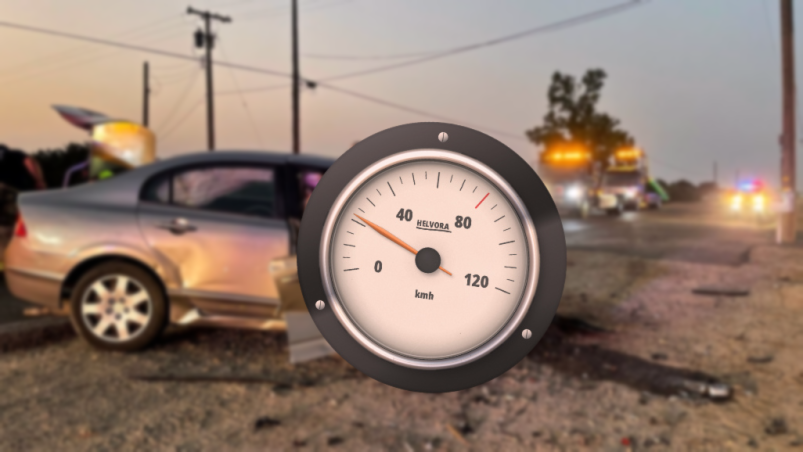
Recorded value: 22.5 km/h
